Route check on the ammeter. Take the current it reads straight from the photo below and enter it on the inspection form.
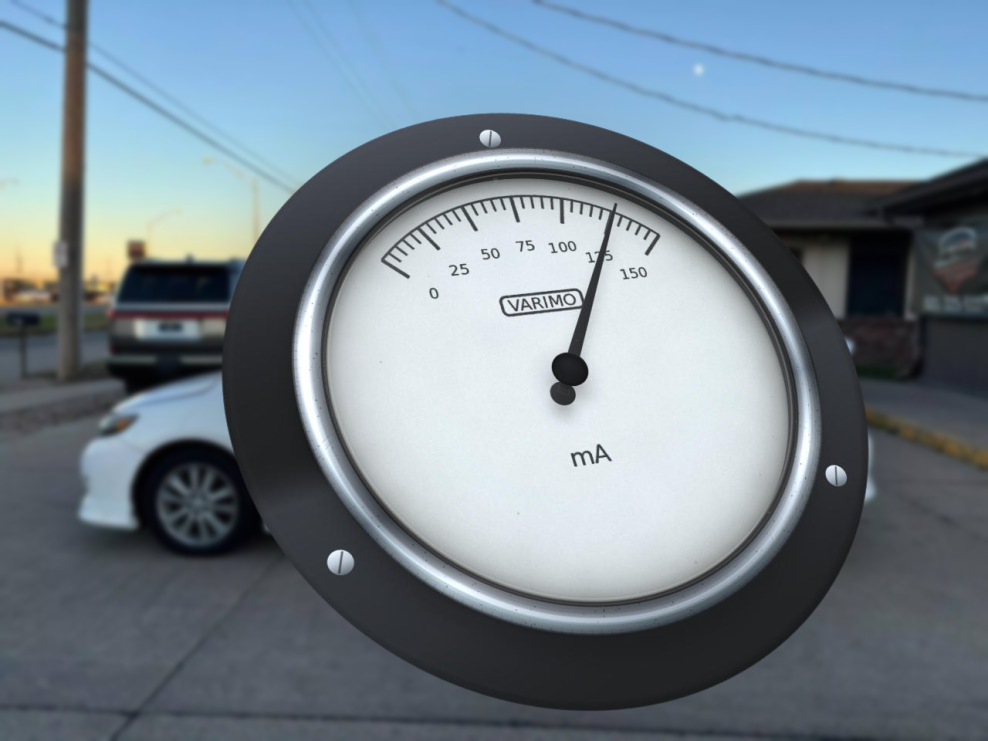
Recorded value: 125 mA
